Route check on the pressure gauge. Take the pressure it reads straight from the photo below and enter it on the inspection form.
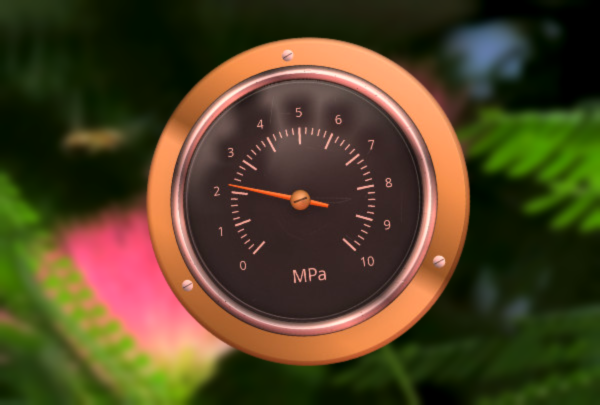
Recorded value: 2.2 MPa
